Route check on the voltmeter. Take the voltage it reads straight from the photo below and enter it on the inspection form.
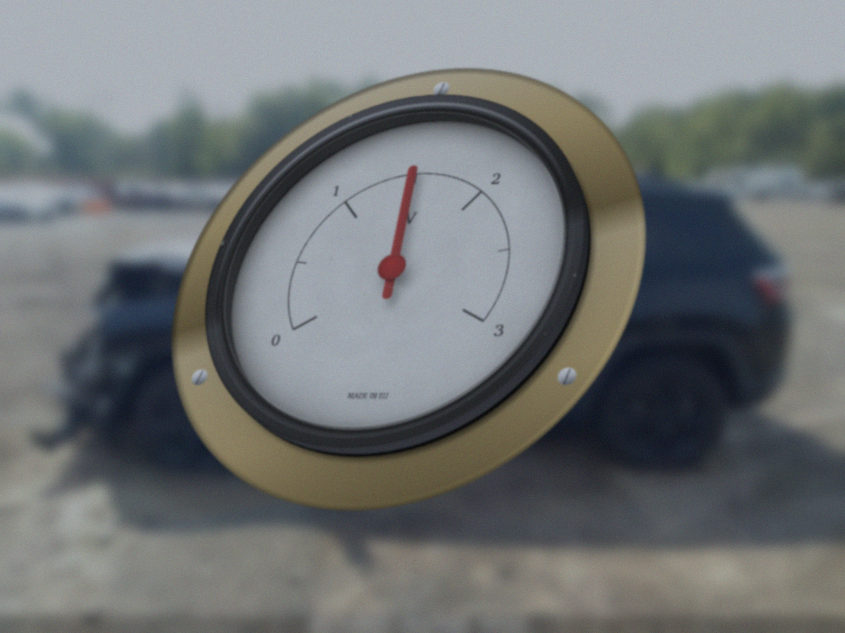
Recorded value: 1.5 V
